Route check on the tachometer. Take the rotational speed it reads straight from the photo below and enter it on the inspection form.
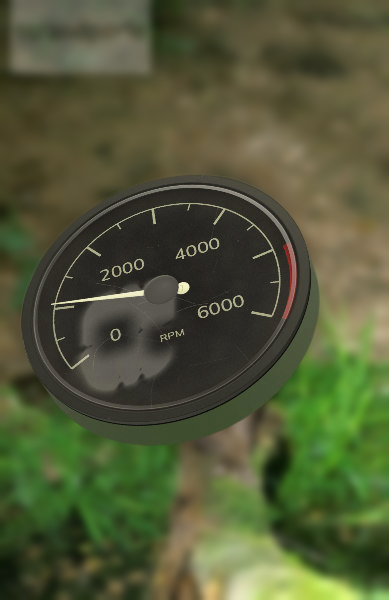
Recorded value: 1000 rpm
